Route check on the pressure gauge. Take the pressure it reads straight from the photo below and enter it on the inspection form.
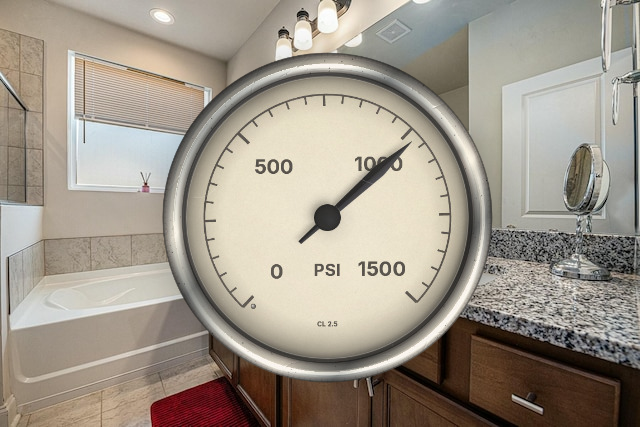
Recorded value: 1025 psi
